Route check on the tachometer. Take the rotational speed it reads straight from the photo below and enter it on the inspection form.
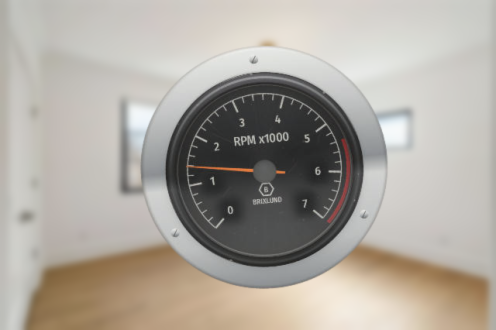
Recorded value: 1400 rpm
